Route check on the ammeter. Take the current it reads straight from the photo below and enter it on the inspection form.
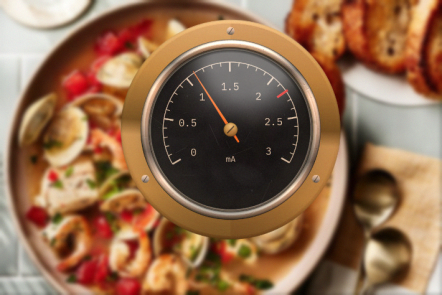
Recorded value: 1.1 mA
